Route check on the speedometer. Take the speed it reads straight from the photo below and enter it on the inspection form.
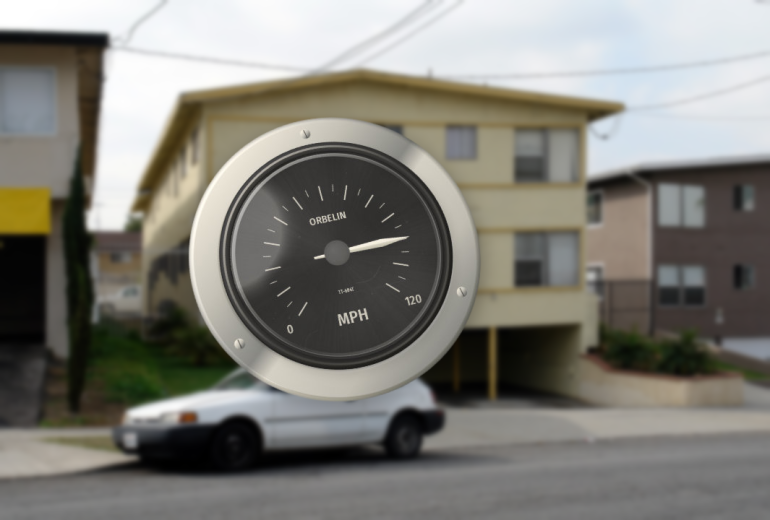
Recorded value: 100 mph
